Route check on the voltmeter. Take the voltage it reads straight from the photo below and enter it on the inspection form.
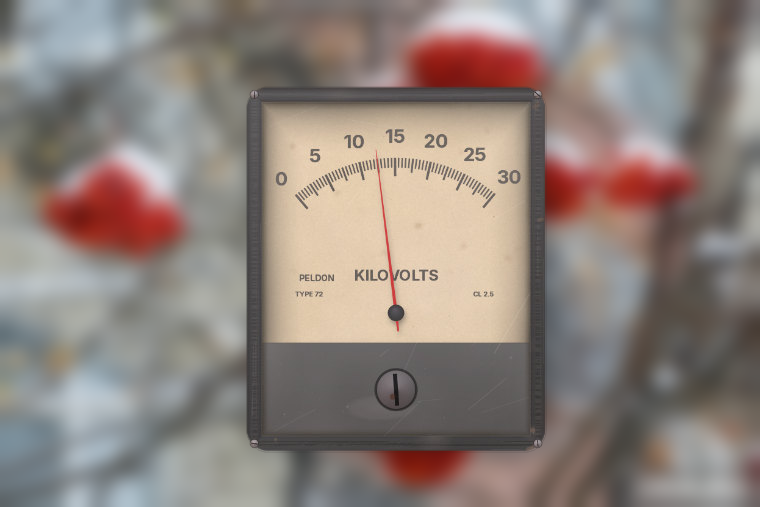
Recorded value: 12.5 kV
